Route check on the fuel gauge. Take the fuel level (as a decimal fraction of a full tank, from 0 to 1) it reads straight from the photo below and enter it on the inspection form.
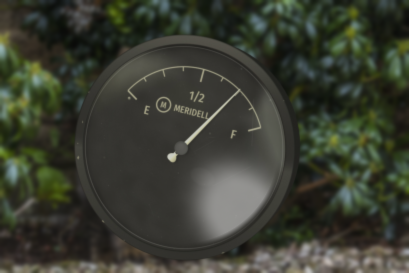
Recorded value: 0.75
